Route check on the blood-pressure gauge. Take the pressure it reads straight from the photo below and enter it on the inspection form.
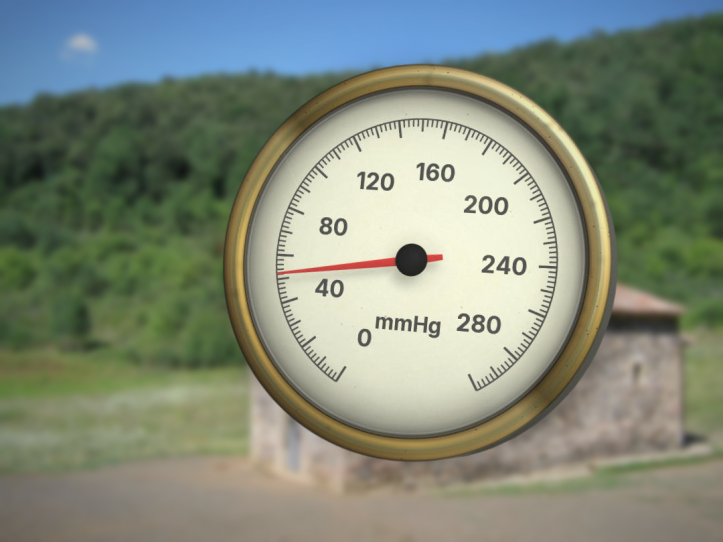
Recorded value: 52 mmHg
